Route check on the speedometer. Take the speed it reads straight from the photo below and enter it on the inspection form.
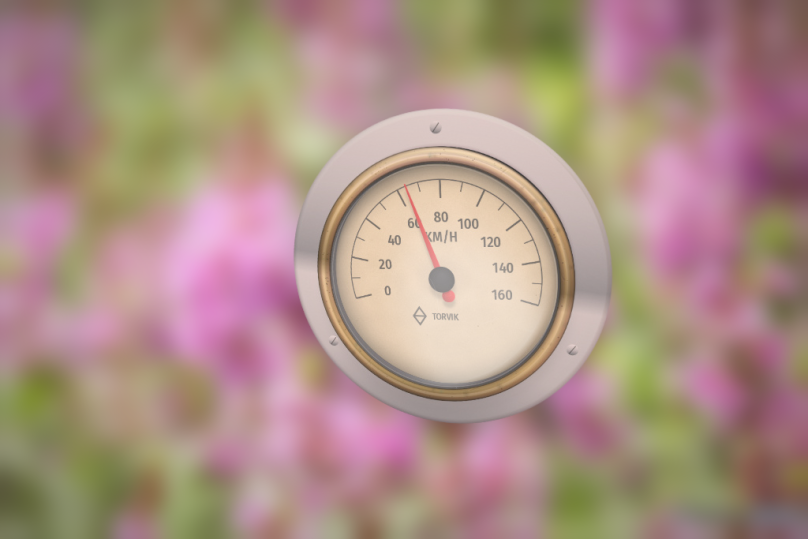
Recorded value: 65 km/h
